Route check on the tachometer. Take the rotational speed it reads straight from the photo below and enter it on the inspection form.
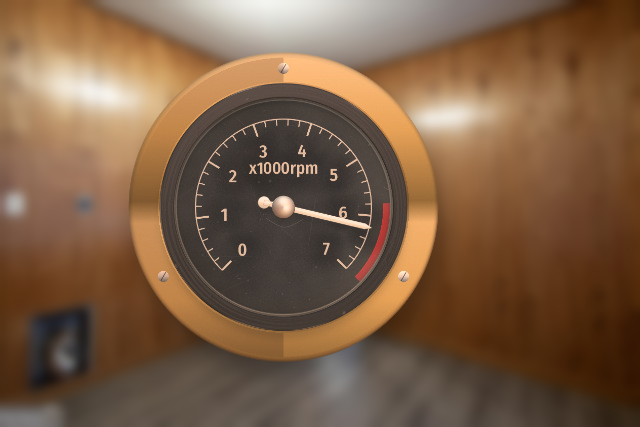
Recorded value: 6200 rpm
